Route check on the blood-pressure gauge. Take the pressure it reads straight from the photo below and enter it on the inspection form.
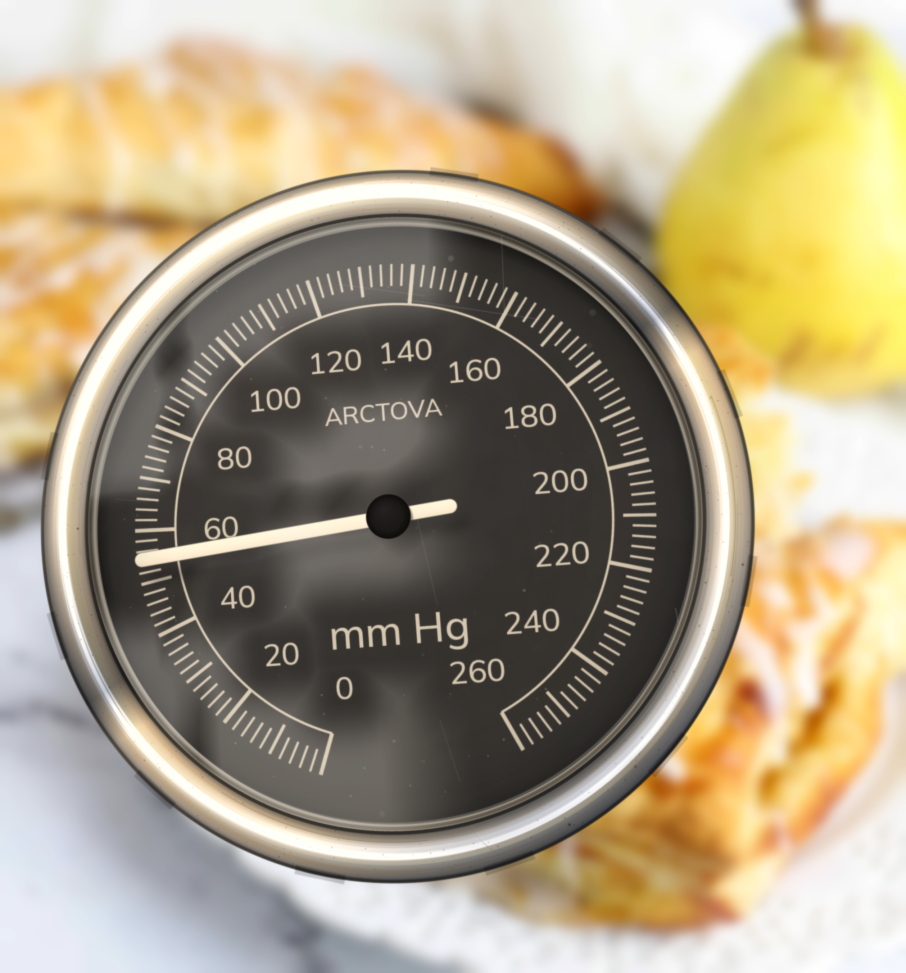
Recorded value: 54 mmHg
